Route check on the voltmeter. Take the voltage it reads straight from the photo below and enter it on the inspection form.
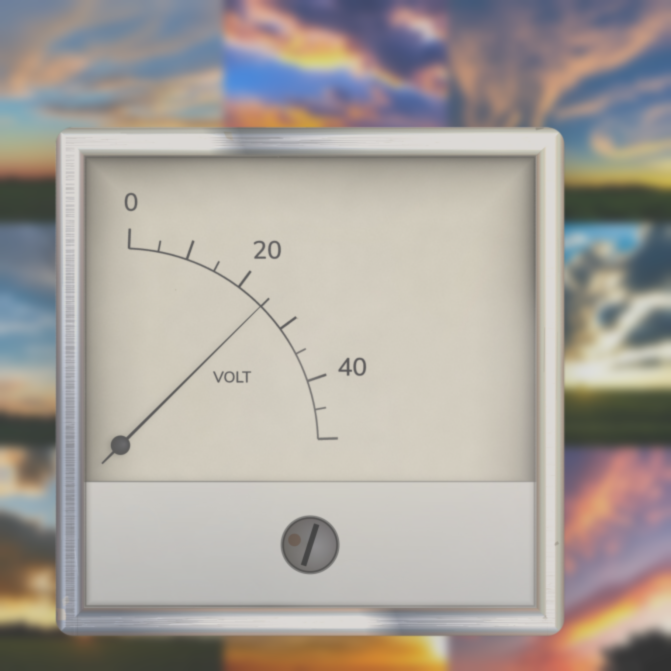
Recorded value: 25 V
